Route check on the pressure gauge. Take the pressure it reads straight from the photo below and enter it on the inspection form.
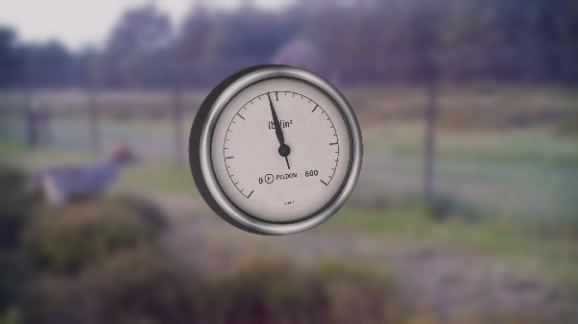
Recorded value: 280 psi
